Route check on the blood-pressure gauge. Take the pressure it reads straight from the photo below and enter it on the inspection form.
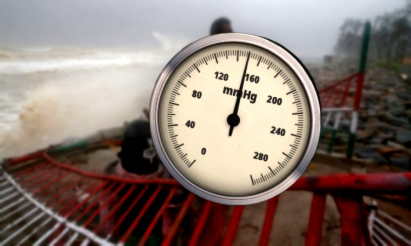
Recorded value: 150 mmHg
